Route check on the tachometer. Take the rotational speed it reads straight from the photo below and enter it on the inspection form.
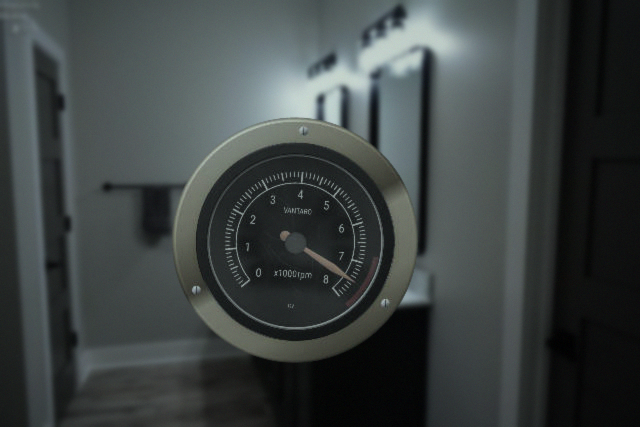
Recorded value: 7500 rpm
